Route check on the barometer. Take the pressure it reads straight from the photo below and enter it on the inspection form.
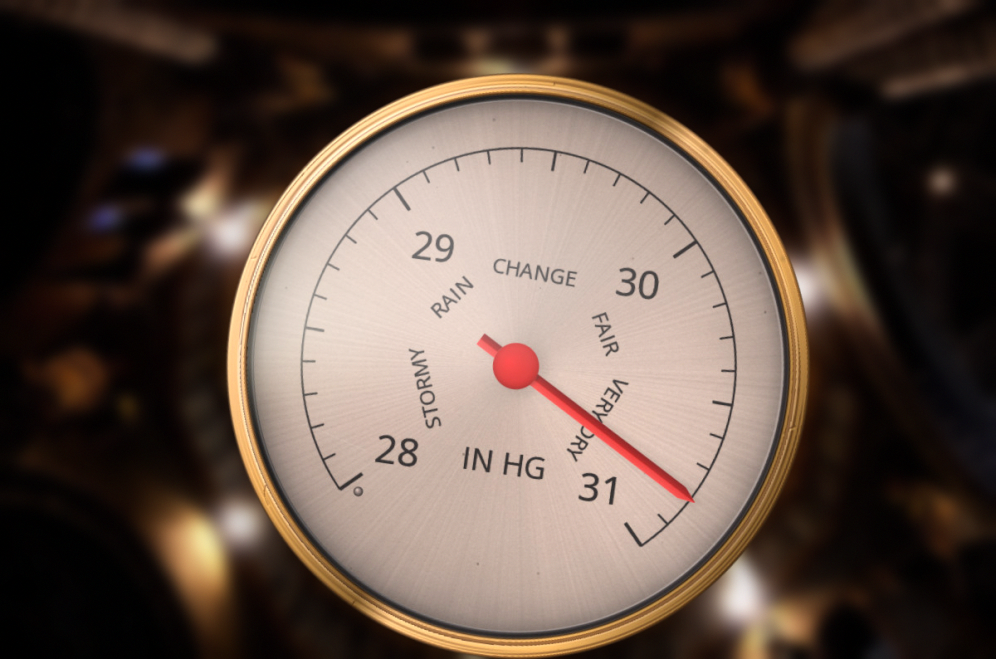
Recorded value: 30.8 inHg
